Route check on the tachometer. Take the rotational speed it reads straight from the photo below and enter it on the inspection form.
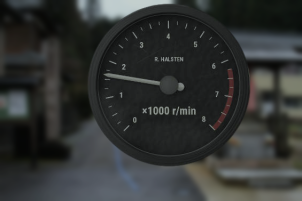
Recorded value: 1625 rpm
